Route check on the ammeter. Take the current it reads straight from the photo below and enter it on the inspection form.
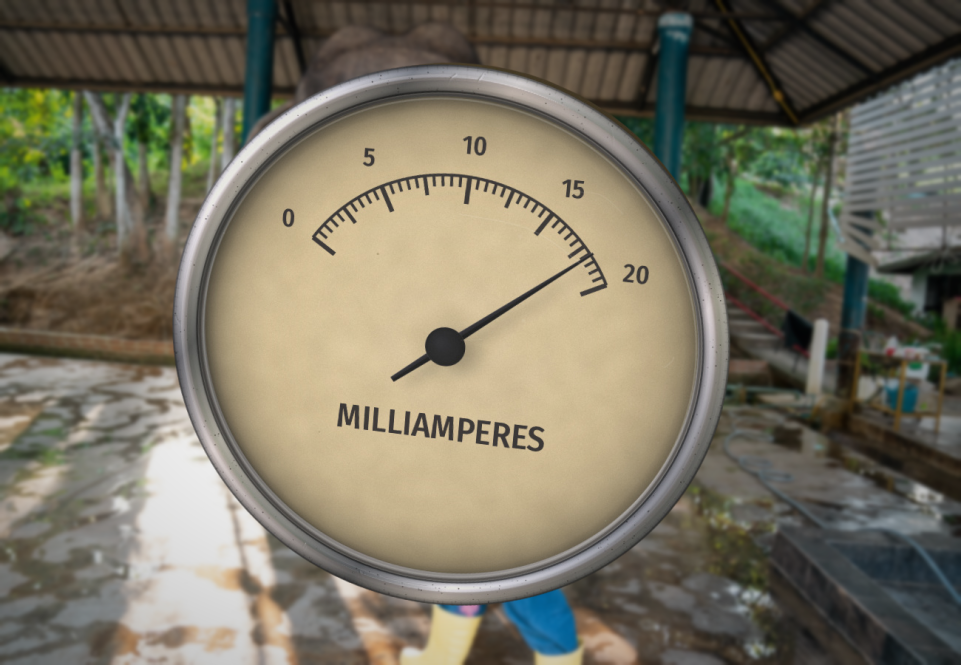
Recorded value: 18 mA
